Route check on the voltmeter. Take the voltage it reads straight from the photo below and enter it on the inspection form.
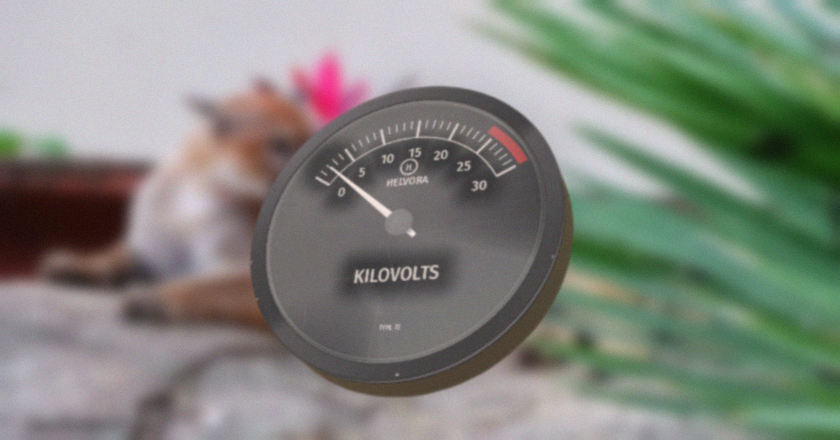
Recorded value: 2 kV
